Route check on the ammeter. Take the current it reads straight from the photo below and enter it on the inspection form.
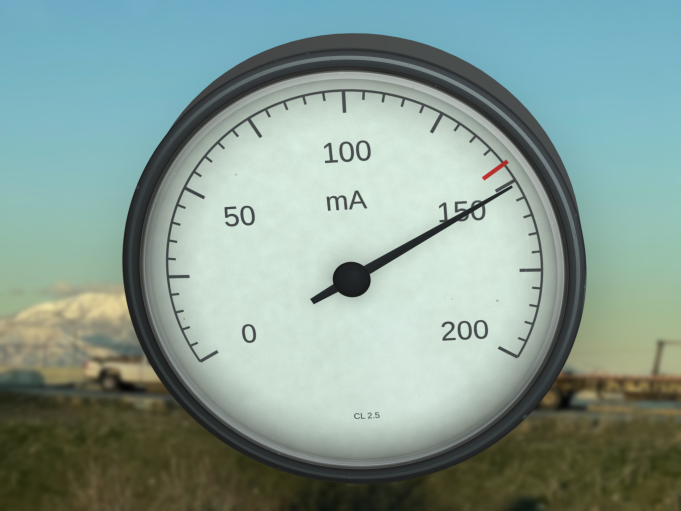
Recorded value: 150 mA
